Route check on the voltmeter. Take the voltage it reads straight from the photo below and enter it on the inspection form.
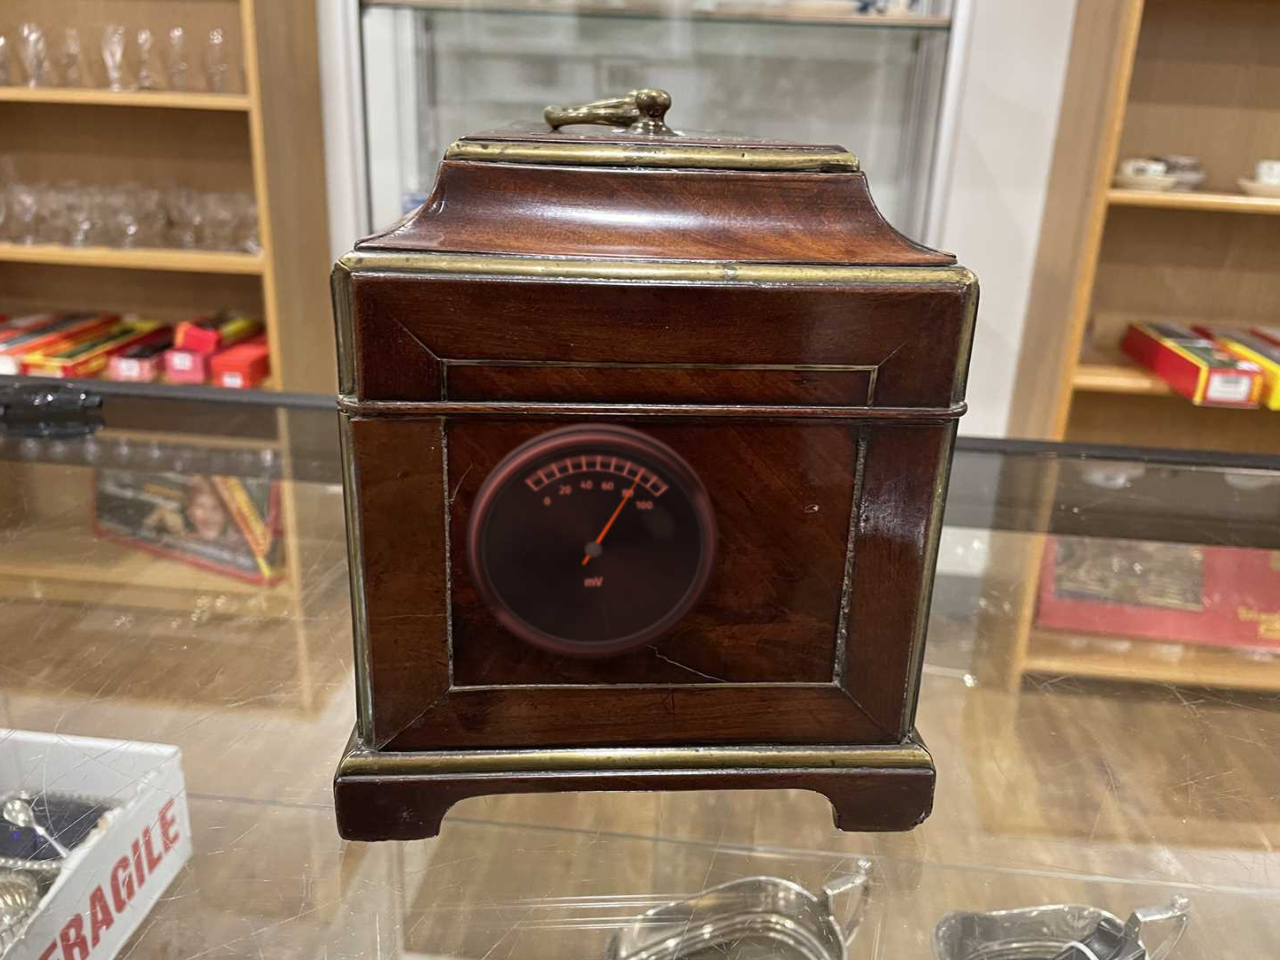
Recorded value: 80 mV
